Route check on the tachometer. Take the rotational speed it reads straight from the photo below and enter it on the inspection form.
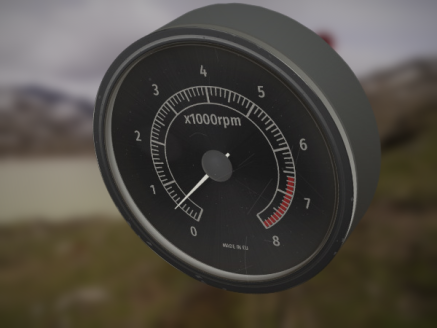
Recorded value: 500 rpm
